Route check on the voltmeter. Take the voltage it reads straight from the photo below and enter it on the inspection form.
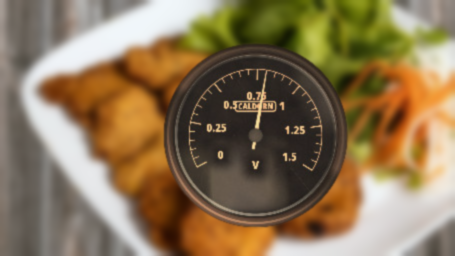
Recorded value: 0.8 V
